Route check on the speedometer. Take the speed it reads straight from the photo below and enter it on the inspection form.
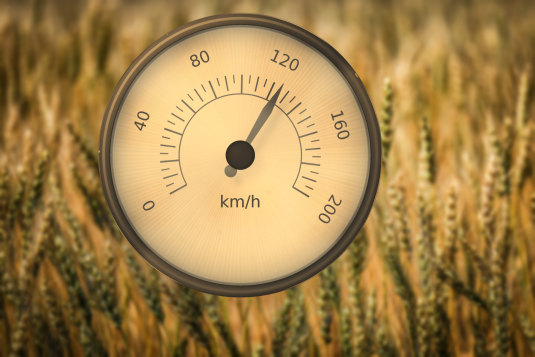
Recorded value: 125 km/h
